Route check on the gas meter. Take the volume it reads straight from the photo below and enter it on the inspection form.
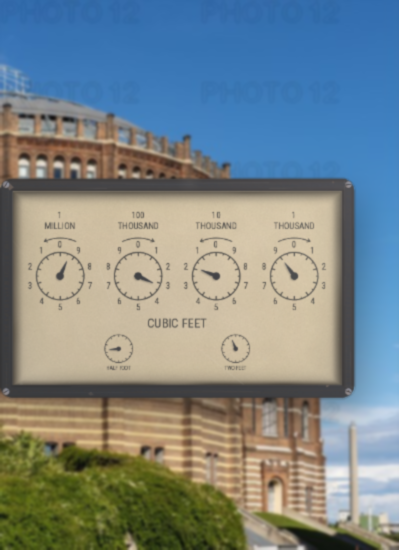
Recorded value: 931900 ft³
